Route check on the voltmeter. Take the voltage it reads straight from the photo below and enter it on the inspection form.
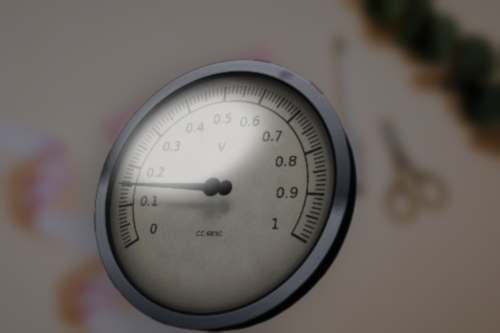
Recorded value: 0.15 V
